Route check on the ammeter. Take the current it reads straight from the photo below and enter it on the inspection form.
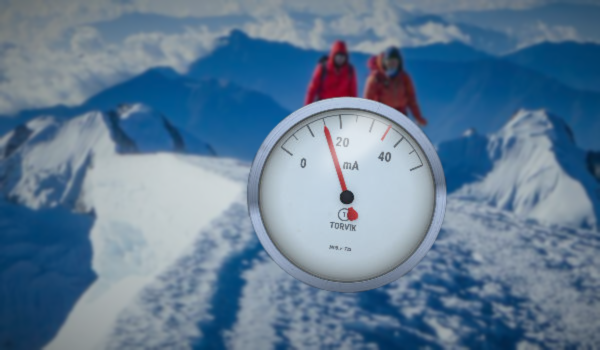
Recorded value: 15 mA
